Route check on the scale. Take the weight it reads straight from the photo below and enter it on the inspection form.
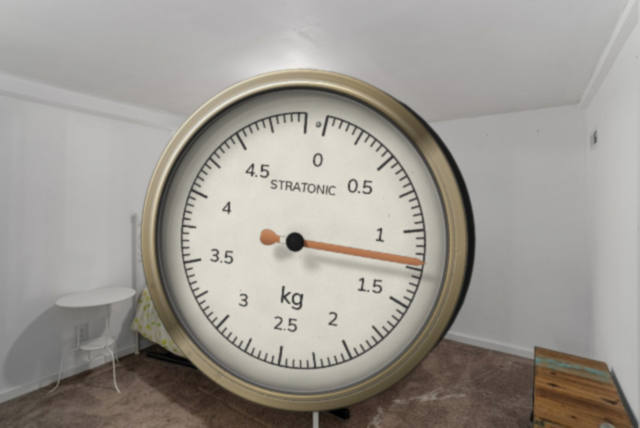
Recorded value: 1.2 kg
